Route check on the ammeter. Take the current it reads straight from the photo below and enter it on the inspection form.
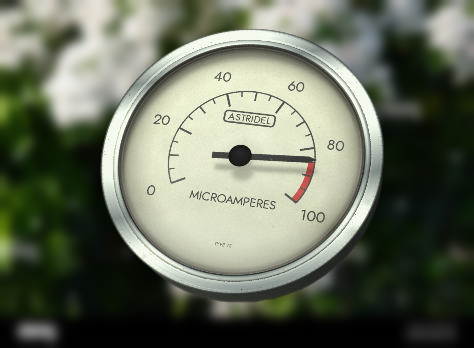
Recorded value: 85 µA
